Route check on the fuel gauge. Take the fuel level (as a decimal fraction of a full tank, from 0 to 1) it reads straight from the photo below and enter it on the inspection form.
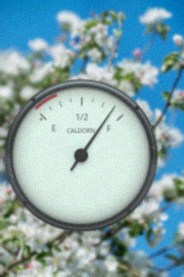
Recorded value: 0.875
